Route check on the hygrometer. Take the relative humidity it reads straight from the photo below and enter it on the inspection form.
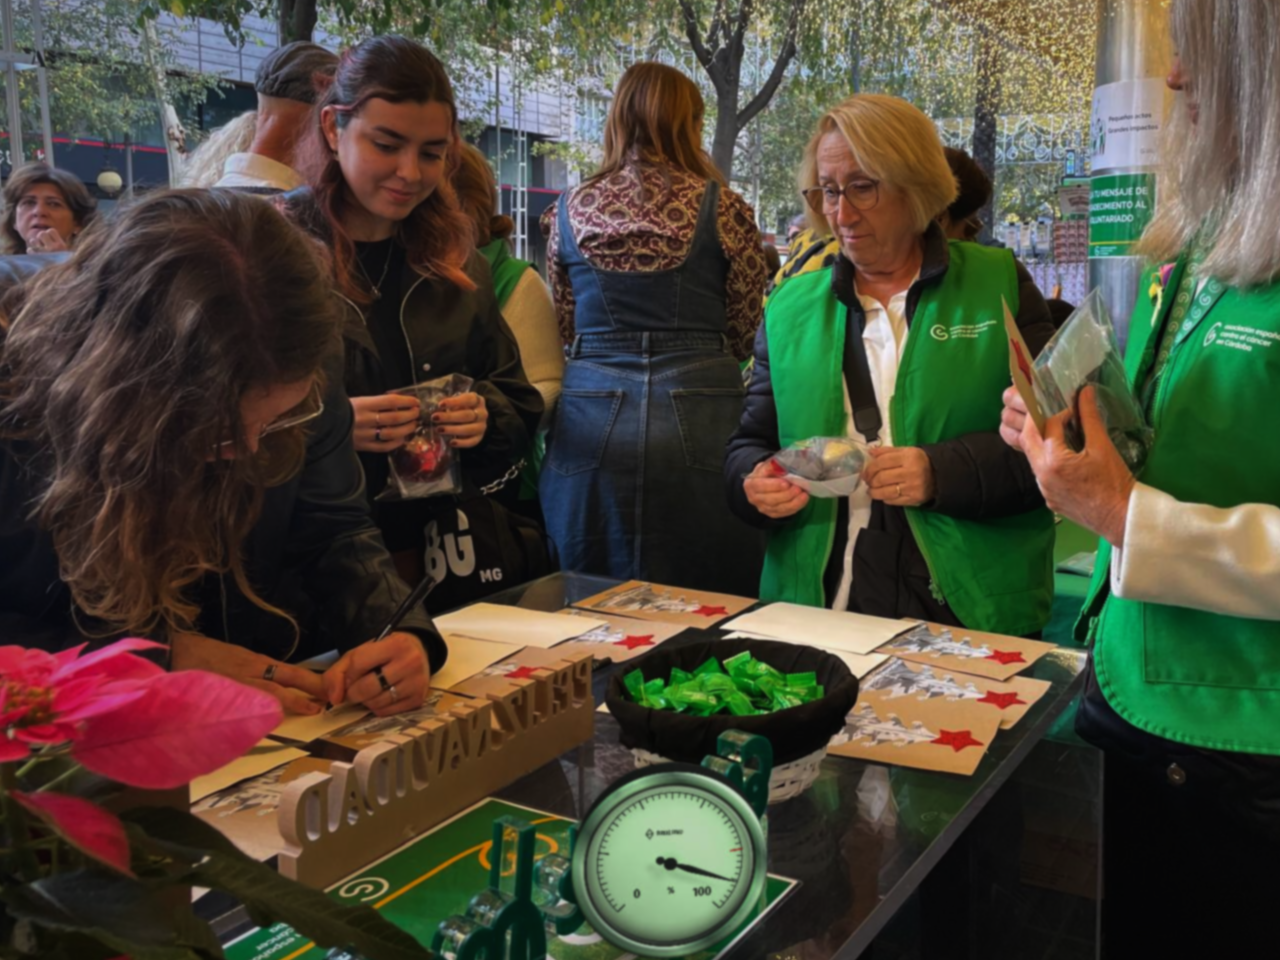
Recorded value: 90 %
